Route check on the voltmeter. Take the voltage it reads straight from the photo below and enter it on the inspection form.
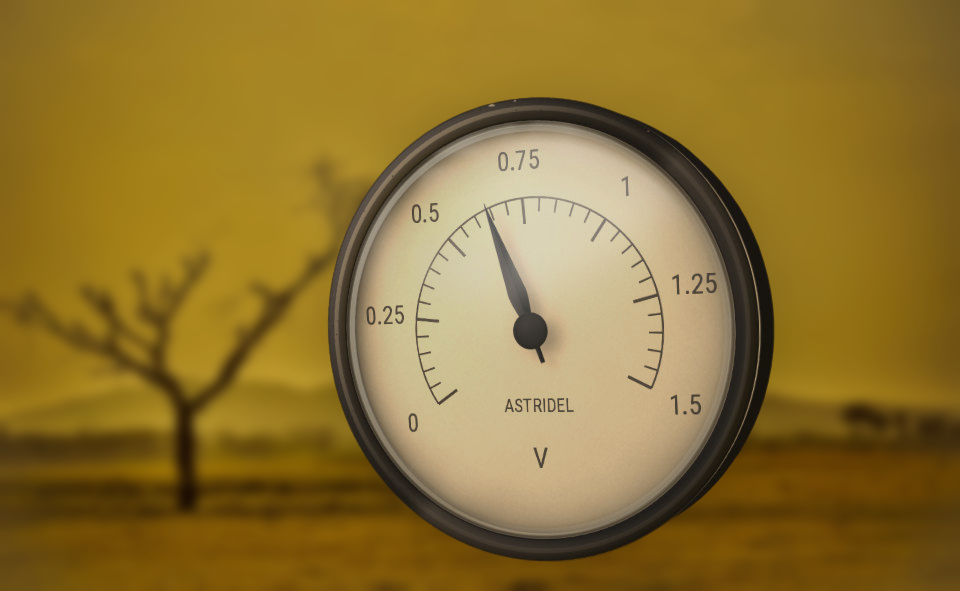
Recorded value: 0.65 V
